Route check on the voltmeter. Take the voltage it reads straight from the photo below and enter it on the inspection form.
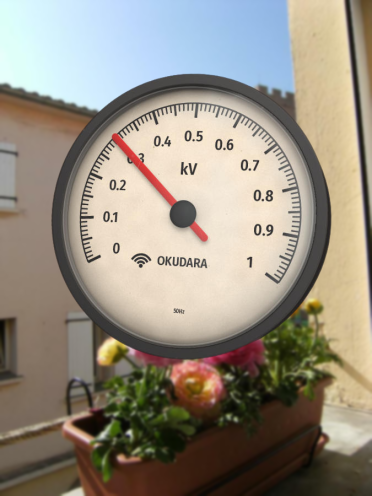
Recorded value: 0.3 kV
